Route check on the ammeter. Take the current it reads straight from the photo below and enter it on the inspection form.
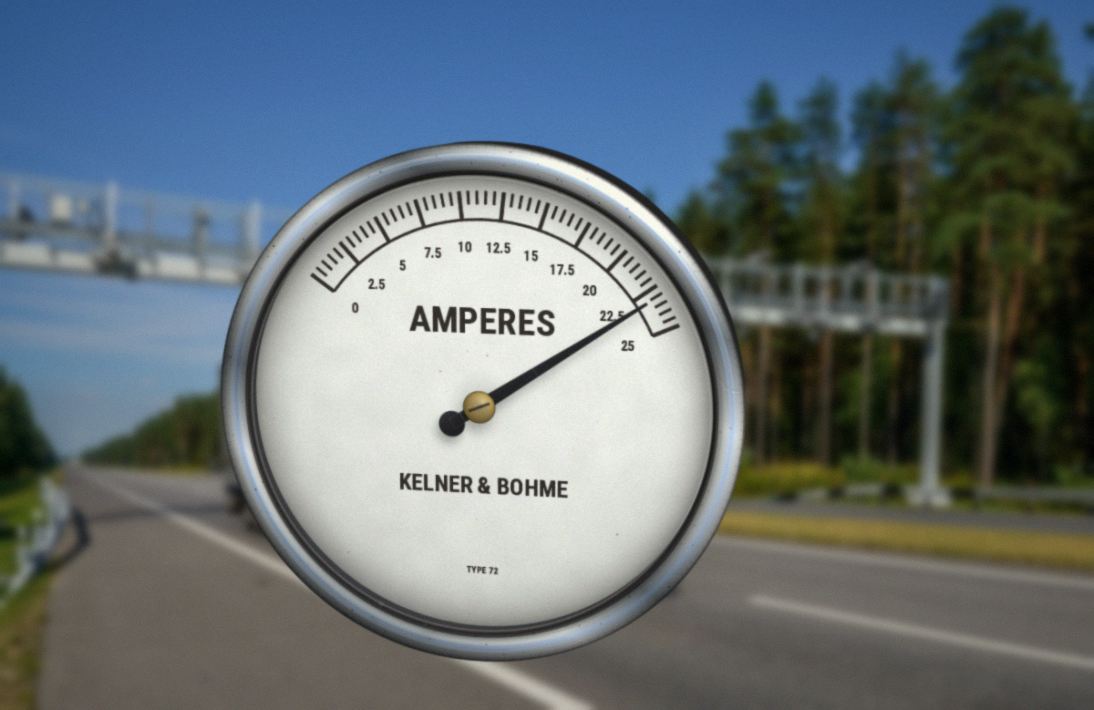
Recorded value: 23 A
